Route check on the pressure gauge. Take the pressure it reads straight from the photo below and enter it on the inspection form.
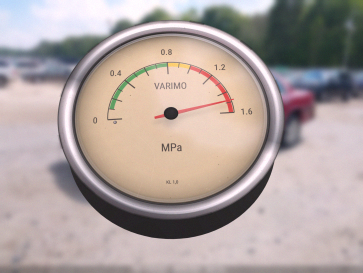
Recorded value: 1.5 MPa
